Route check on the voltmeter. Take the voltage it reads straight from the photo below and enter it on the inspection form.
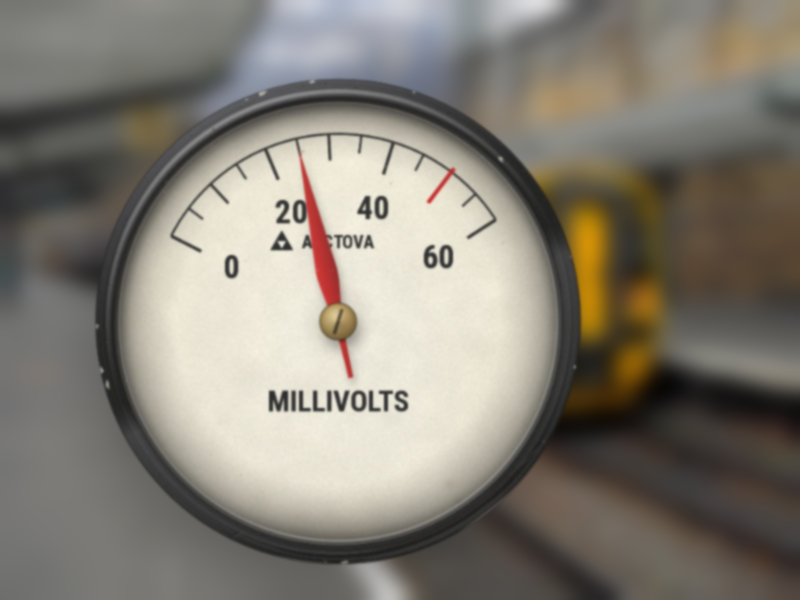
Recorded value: 25 mV
